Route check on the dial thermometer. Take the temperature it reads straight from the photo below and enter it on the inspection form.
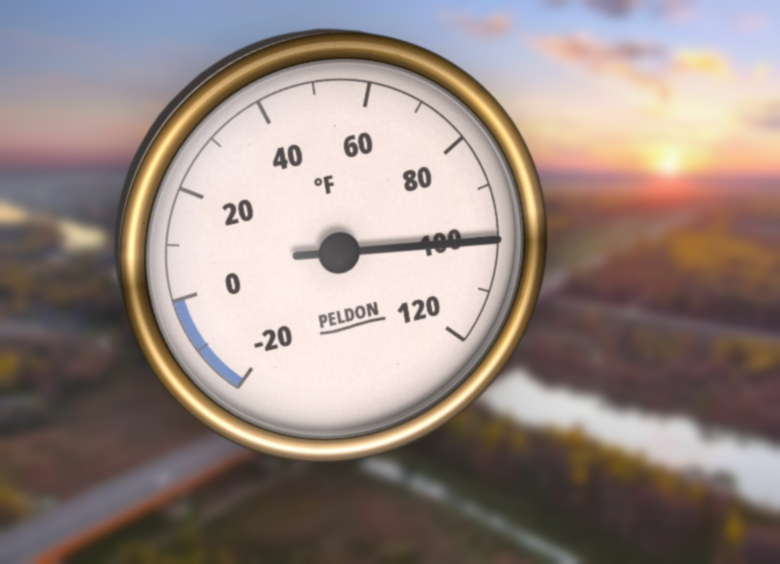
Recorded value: 100 °F
